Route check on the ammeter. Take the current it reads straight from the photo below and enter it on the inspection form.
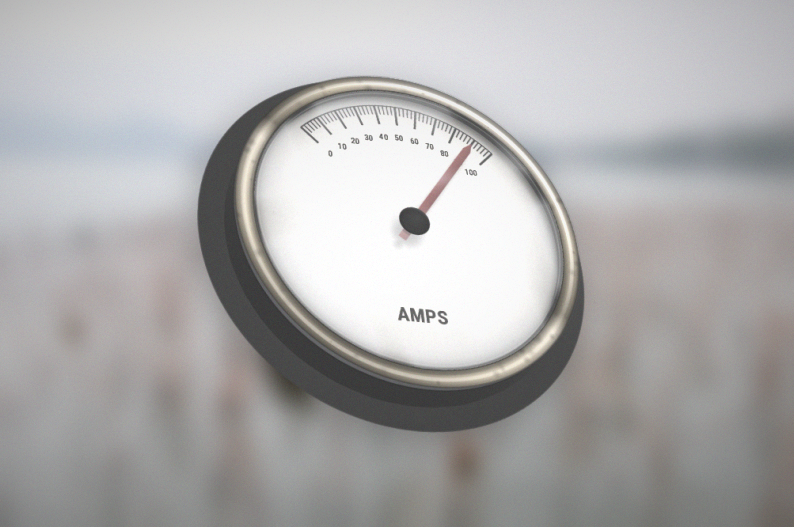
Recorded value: 90 A
